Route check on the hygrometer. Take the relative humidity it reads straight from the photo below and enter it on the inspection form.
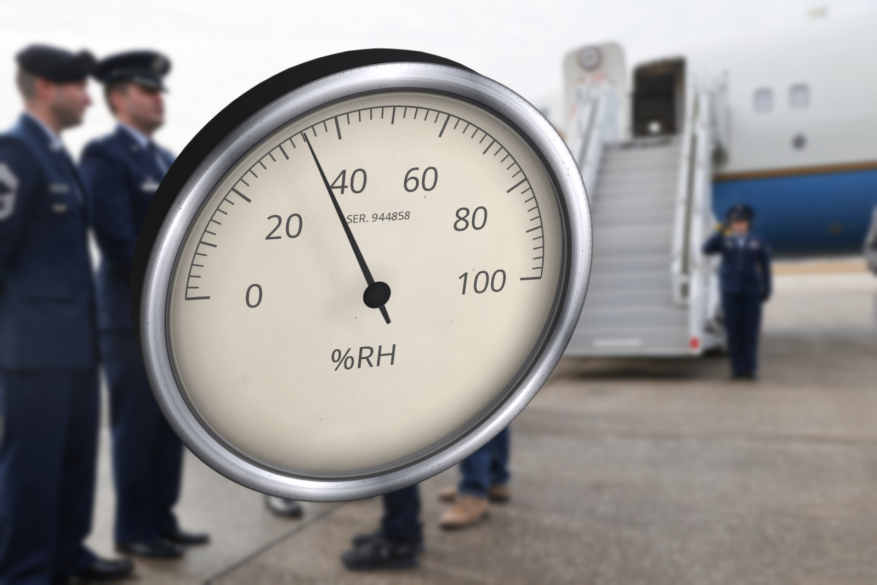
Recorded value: 34 %
